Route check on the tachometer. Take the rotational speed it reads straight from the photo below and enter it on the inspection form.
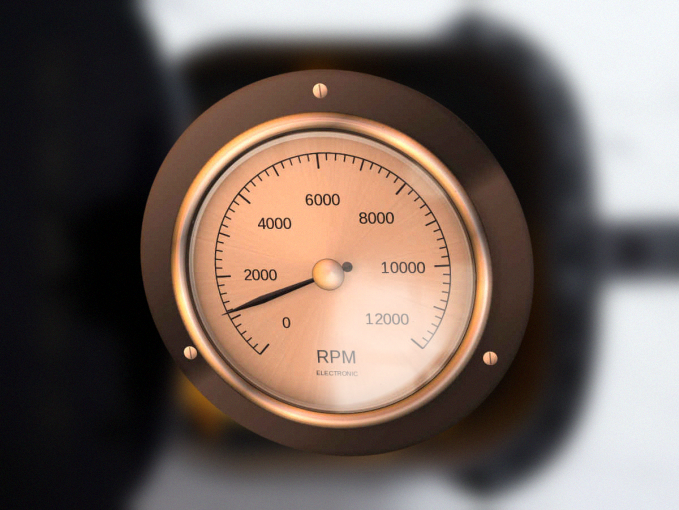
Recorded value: 1200 rpm
